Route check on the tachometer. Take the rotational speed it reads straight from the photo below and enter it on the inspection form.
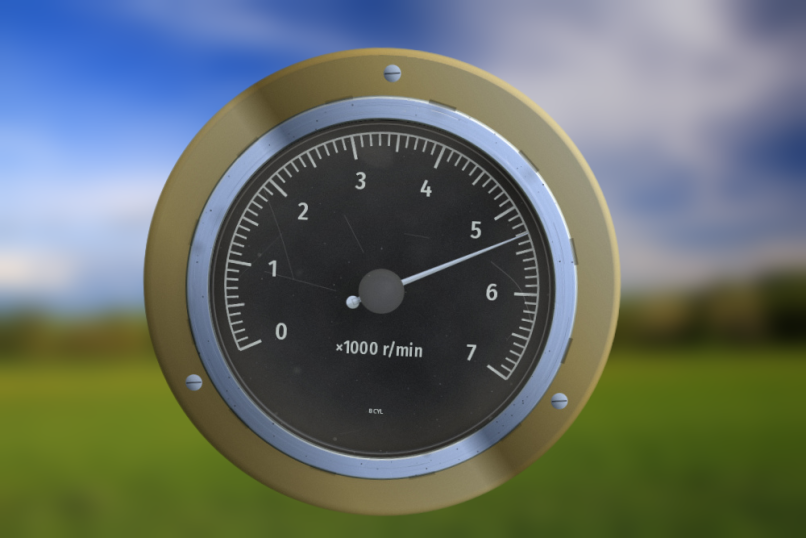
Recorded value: 5300 rpm
